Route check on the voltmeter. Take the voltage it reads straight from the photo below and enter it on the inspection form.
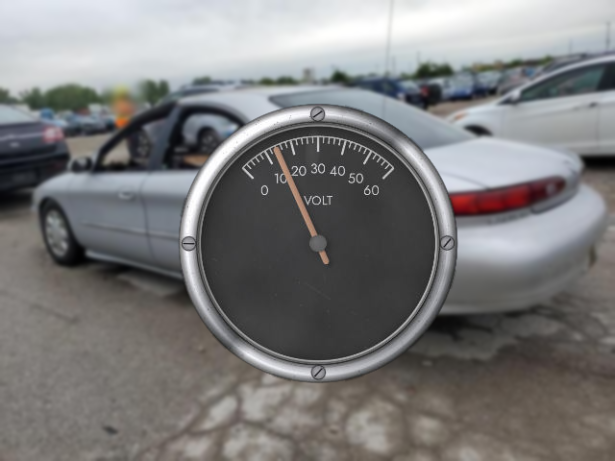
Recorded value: 14 V
